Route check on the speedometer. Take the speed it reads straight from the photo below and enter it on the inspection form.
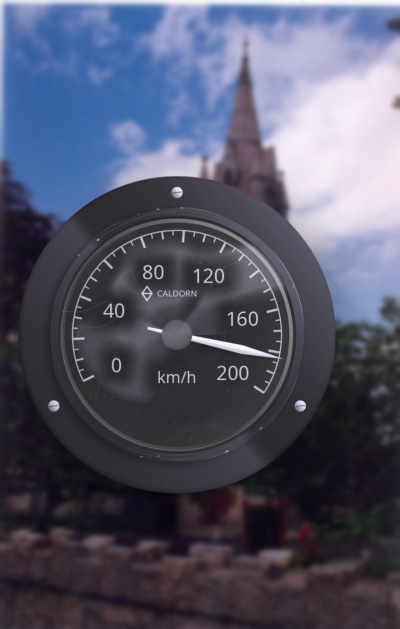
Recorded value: 182.5 km/h
